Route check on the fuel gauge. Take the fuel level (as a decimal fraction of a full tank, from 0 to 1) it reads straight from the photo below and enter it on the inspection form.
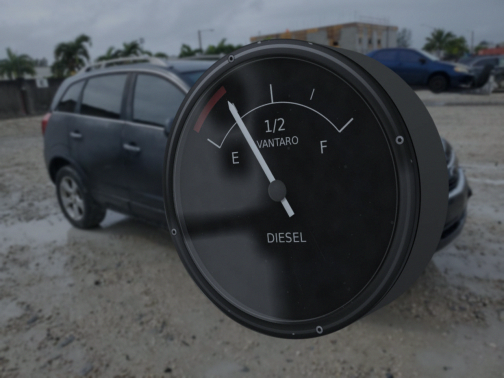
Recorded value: 0.25
